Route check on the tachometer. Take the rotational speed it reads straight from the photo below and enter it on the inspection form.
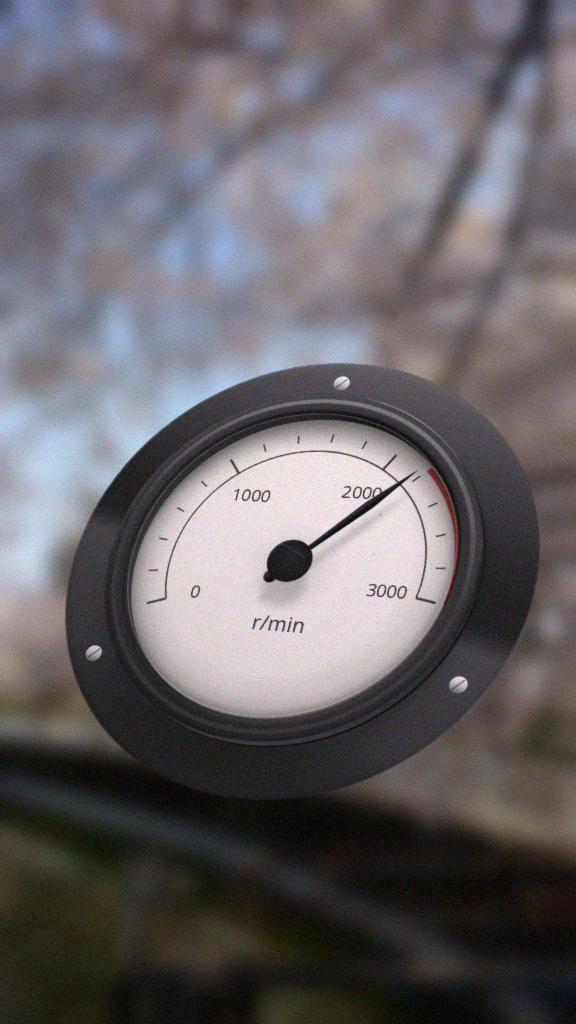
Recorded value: 2200 rpm
